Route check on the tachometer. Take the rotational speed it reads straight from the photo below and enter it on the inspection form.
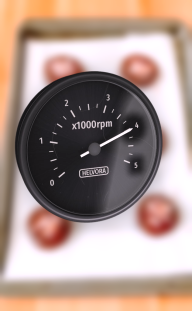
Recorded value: 4000 rpm
